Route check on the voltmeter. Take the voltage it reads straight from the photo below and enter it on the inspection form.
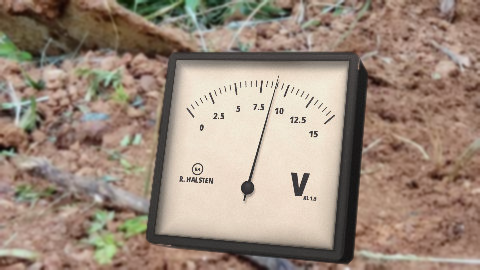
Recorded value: 9 V
